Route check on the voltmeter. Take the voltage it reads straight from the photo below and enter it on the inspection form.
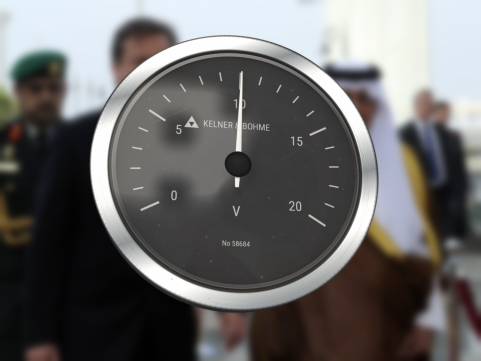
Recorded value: 10 V
